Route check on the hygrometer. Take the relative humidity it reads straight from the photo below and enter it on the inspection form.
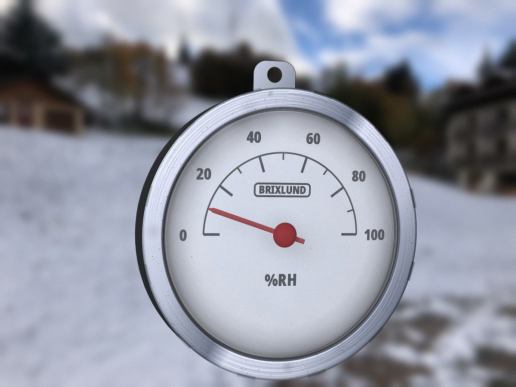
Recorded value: 10 %
